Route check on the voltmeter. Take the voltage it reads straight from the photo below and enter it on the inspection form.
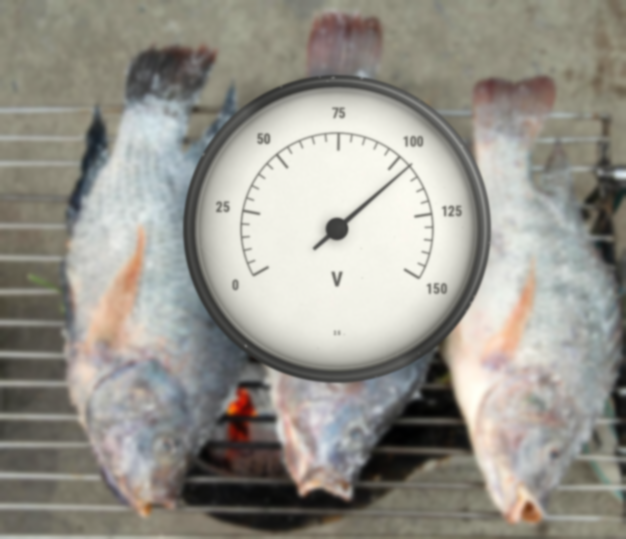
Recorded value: 105 V
